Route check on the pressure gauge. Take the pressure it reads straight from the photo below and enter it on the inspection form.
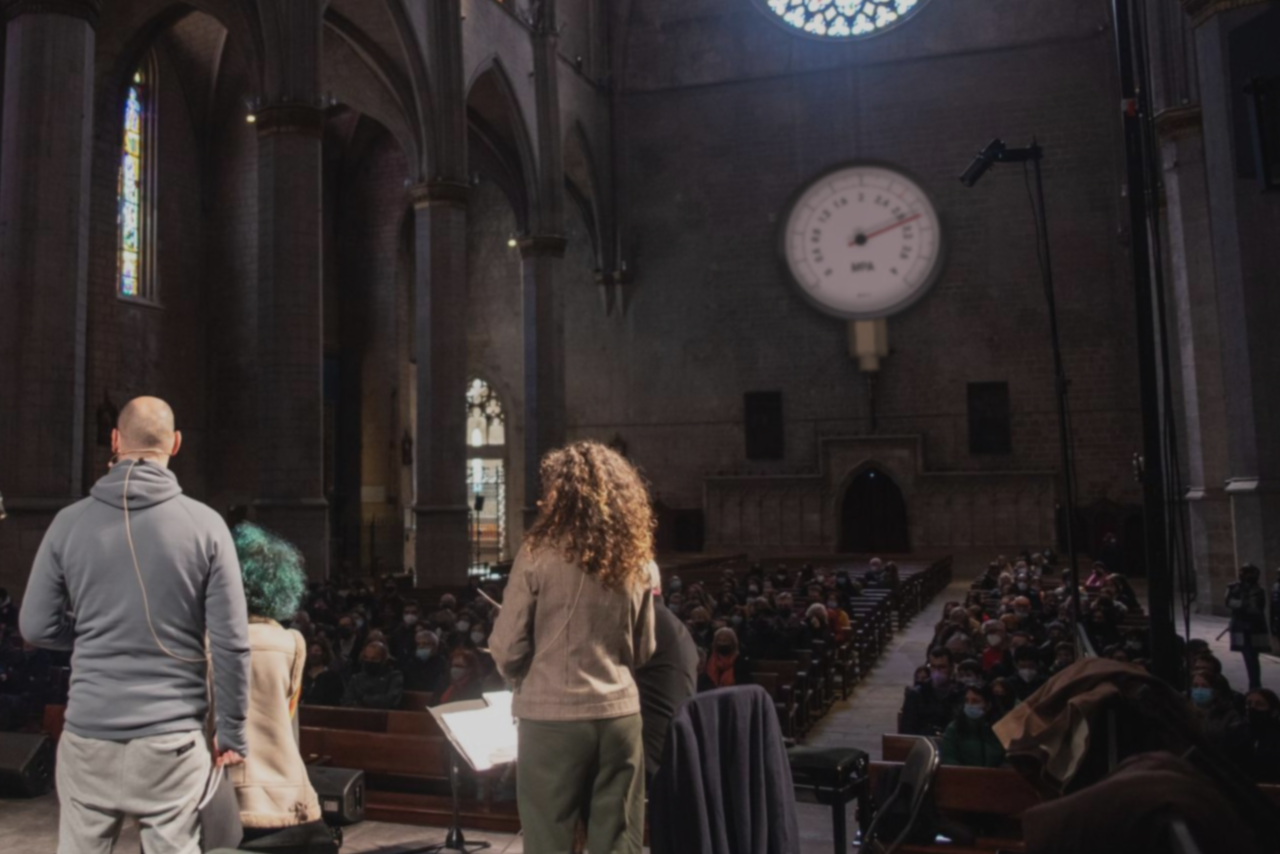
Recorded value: 3 MPa
